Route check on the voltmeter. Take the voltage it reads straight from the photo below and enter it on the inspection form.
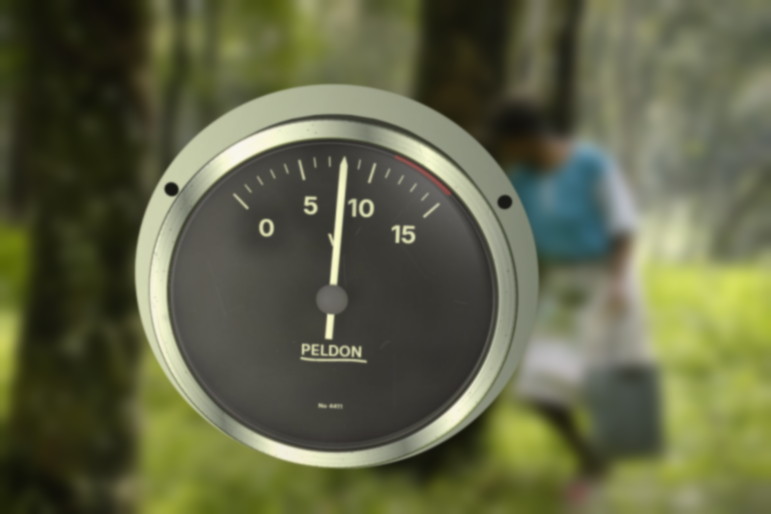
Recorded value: 8 V
